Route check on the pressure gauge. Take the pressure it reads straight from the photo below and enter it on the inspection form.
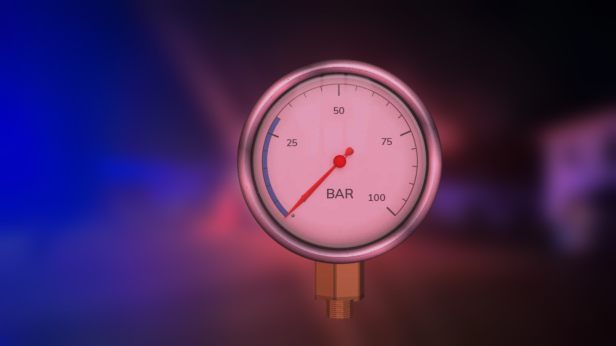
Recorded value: 0 bar
